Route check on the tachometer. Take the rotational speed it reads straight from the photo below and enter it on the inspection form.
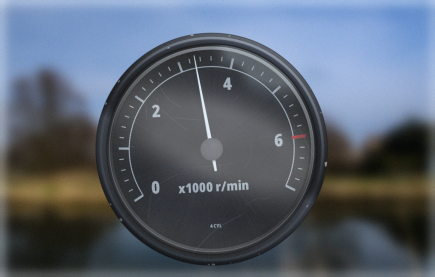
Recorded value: 3300 rpm
